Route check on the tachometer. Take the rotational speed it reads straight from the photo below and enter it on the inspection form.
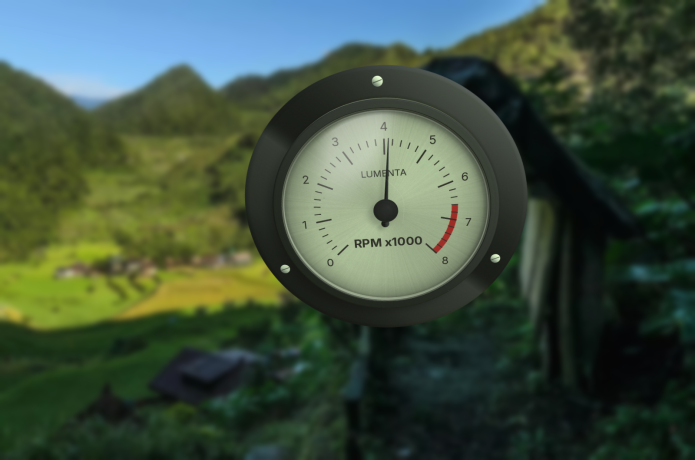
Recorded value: 4100 rpm
